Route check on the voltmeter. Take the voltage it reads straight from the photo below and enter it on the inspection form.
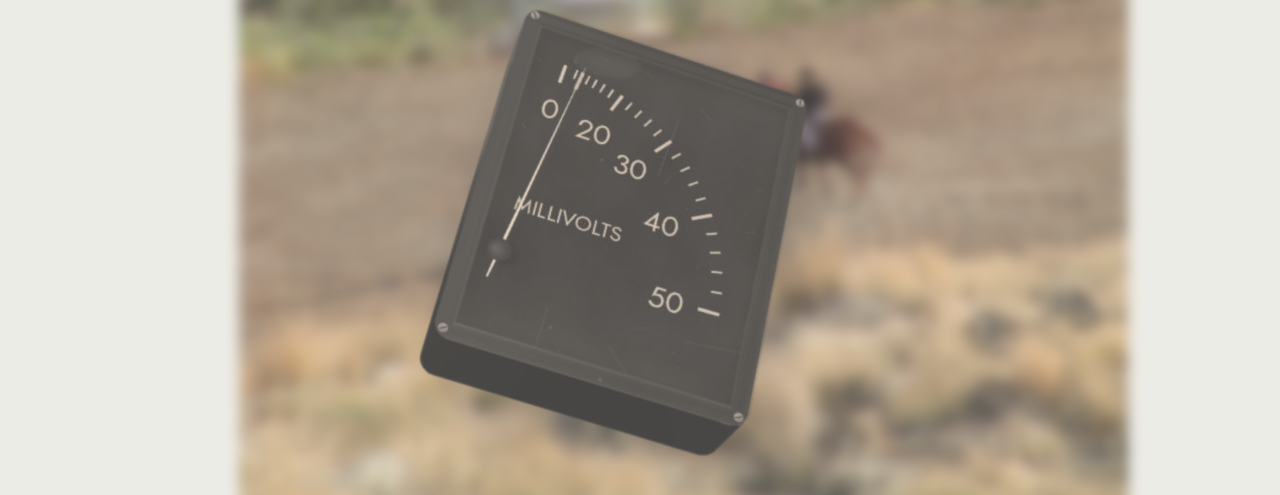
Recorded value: 10 mV
